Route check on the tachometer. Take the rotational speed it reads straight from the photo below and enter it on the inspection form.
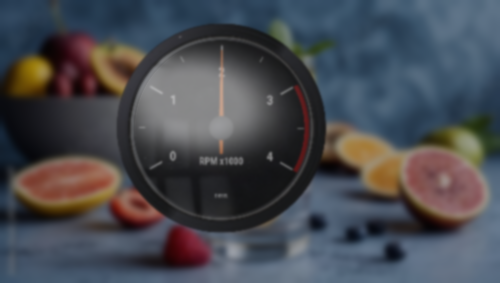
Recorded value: 2000 rpm
